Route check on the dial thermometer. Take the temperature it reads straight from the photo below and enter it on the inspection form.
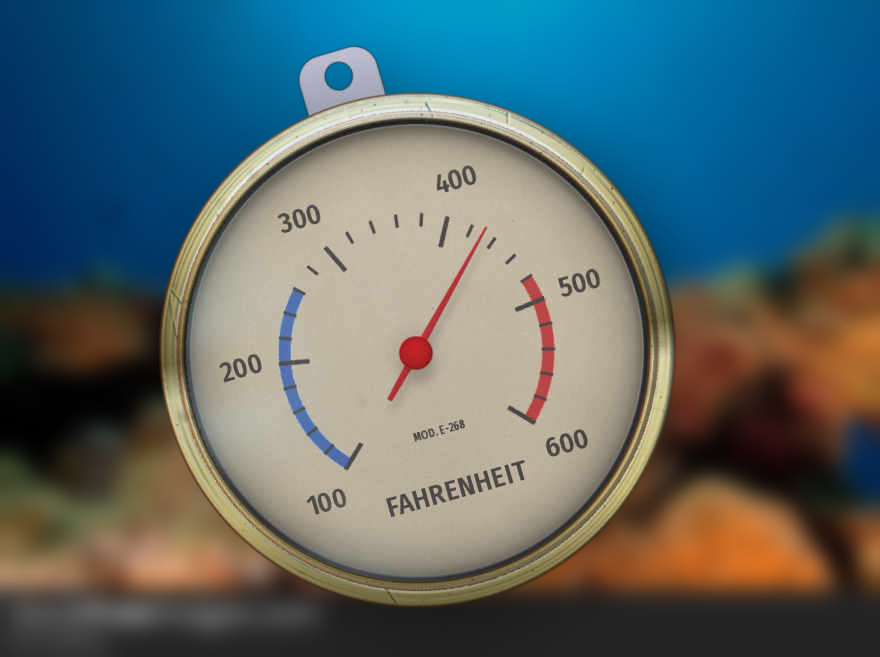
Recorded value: 430 °F
